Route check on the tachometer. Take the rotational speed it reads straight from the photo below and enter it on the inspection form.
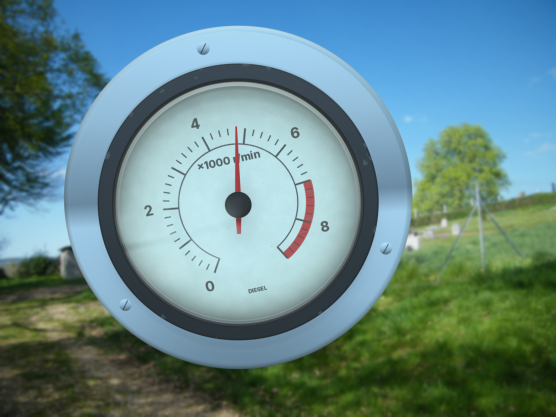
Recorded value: 4800 rpm
